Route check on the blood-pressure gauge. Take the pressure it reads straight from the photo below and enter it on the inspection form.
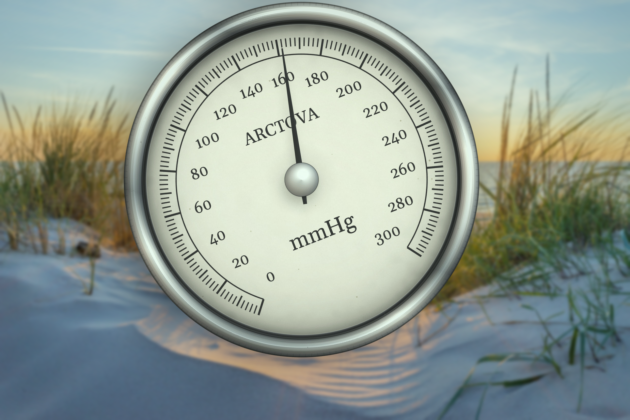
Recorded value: 162 mmHg
